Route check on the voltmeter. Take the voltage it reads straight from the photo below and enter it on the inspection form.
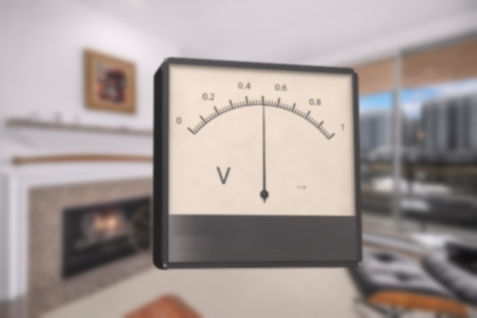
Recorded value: 0.5 V
